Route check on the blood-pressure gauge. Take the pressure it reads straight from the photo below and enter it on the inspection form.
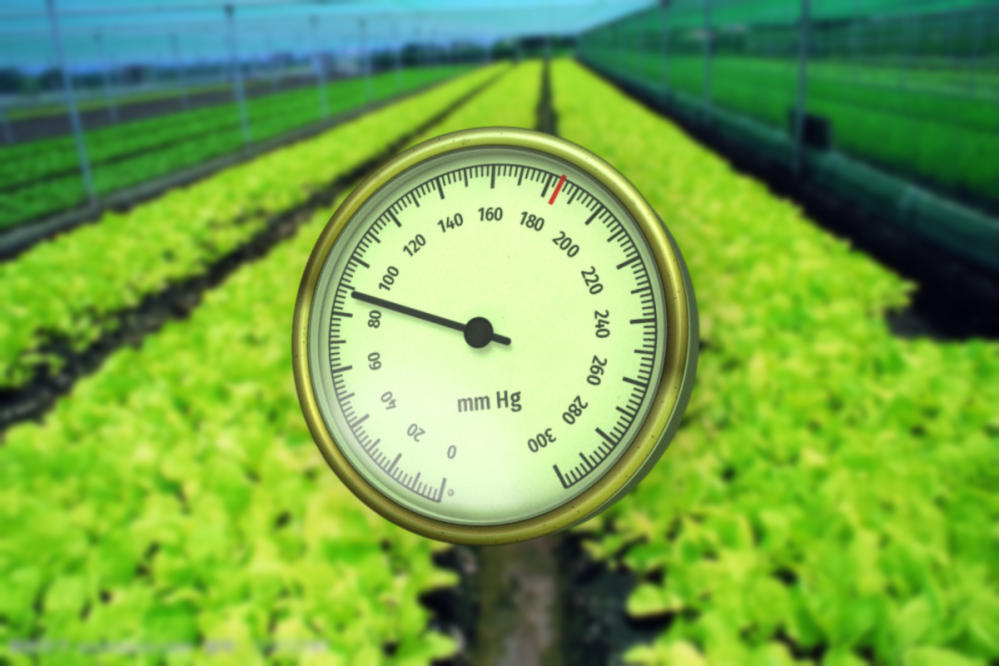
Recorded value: 88 mmHg
